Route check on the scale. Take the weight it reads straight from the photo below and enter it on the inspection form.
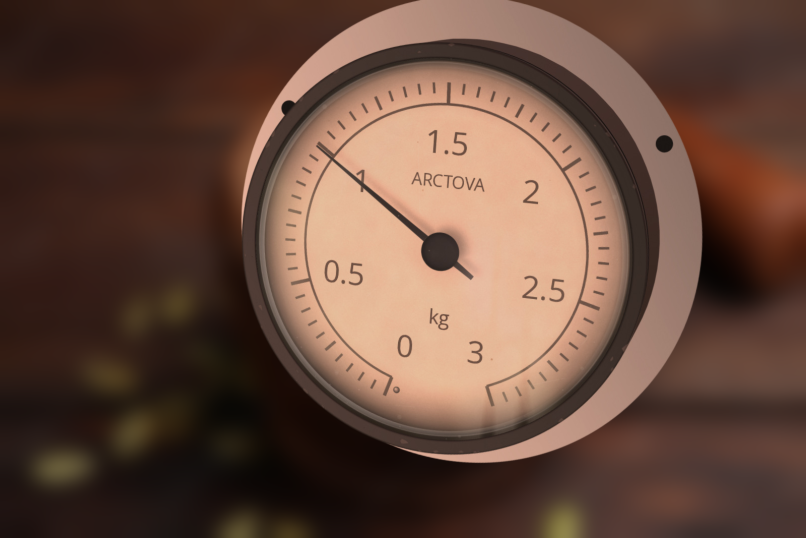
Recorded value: 1 kg
